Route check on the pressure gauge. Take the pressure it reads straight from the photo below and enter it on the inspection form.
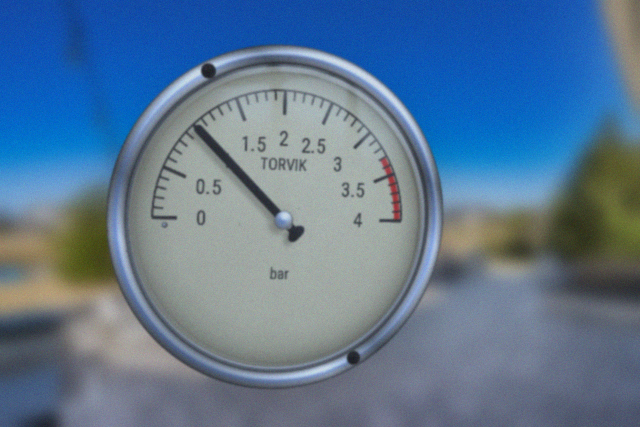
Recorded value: 1 bar
